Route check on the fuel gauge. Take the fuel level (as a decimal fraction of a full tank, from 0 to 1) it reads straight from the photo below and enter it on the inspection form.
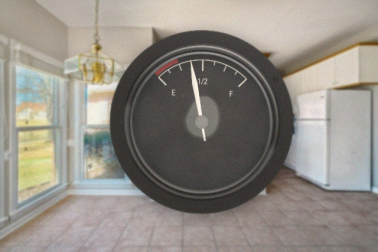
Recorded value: 0.375
